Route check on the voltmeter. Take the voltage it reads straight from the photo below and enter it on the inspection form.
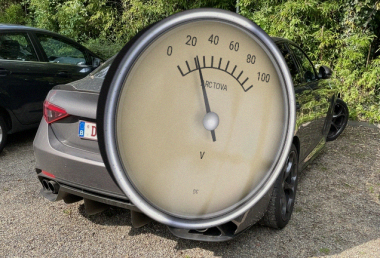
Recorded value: 20 V
